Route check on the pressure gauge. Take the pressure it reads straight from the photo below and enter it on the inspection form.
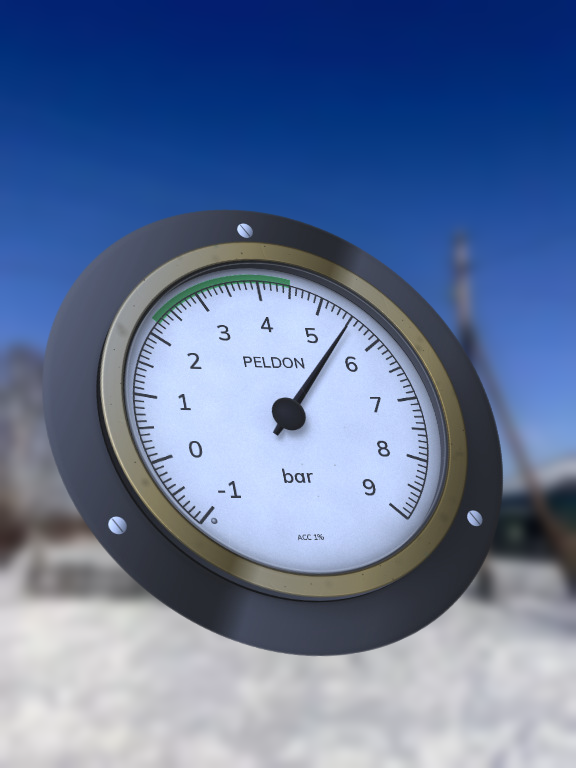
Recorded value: 5.5 bar
